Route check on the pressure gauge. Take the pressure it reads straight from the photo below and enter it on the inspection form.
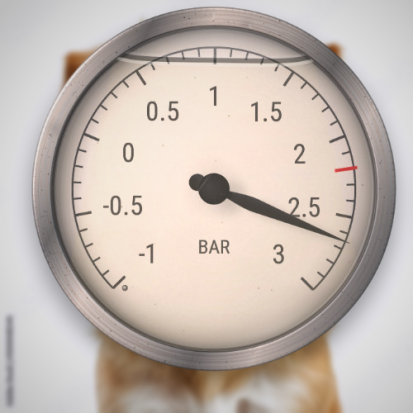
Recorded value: 2.65 bar
